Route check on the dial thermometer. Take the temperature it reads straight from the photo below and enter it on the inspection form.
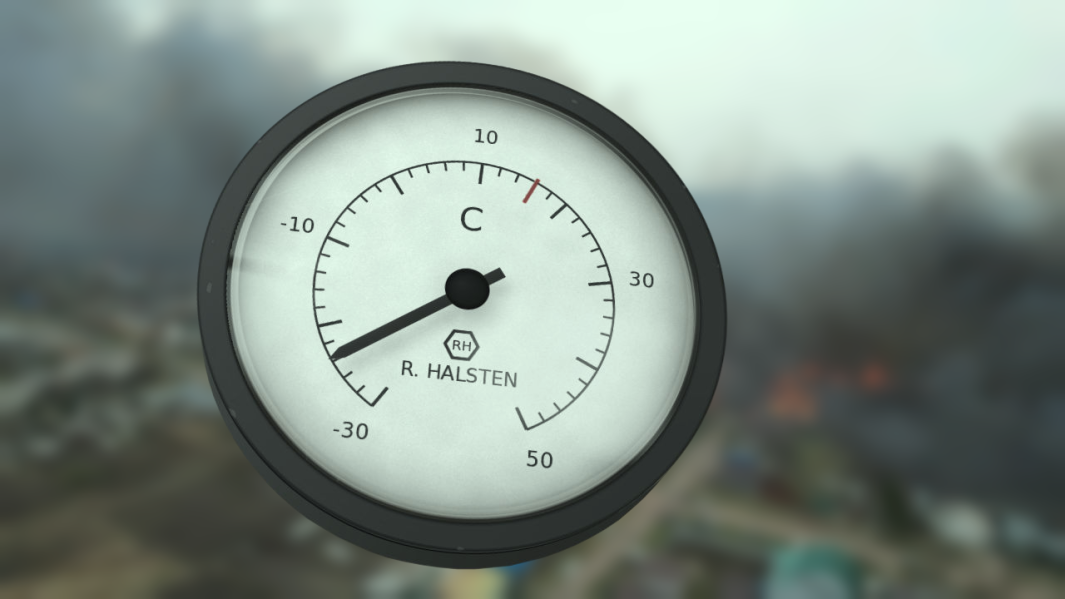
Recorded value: -24 °C
